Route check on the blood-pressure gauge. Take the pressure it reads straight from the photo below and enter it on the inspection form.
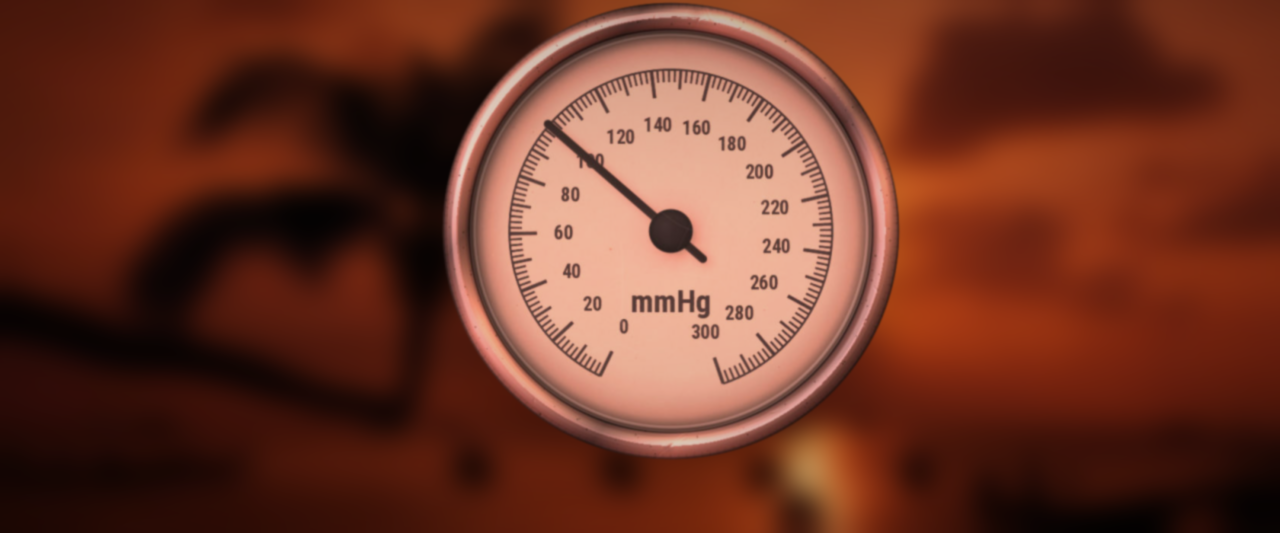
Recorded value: 100 mmHg
